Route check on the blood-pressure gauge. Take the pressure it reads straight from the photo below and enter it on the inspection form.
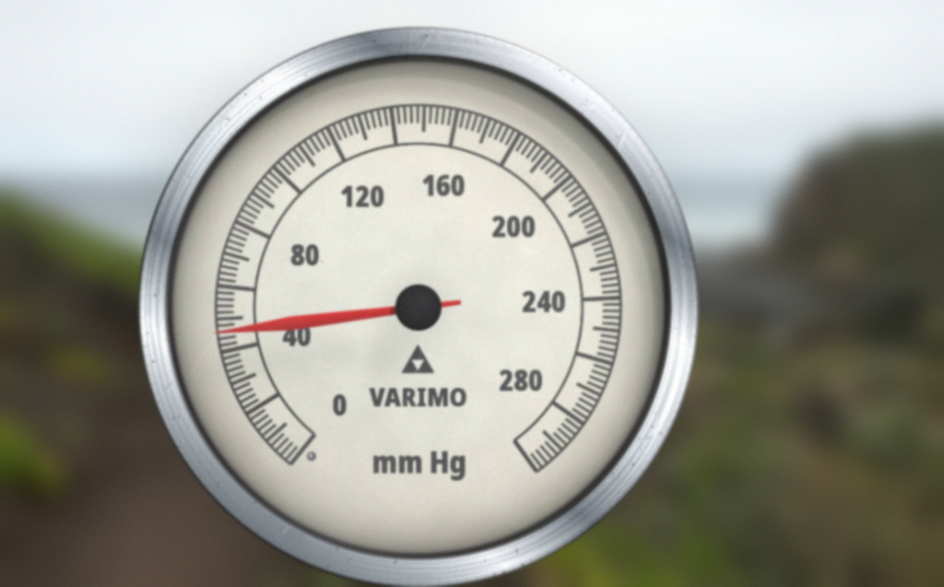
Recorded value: 46 mmHg
